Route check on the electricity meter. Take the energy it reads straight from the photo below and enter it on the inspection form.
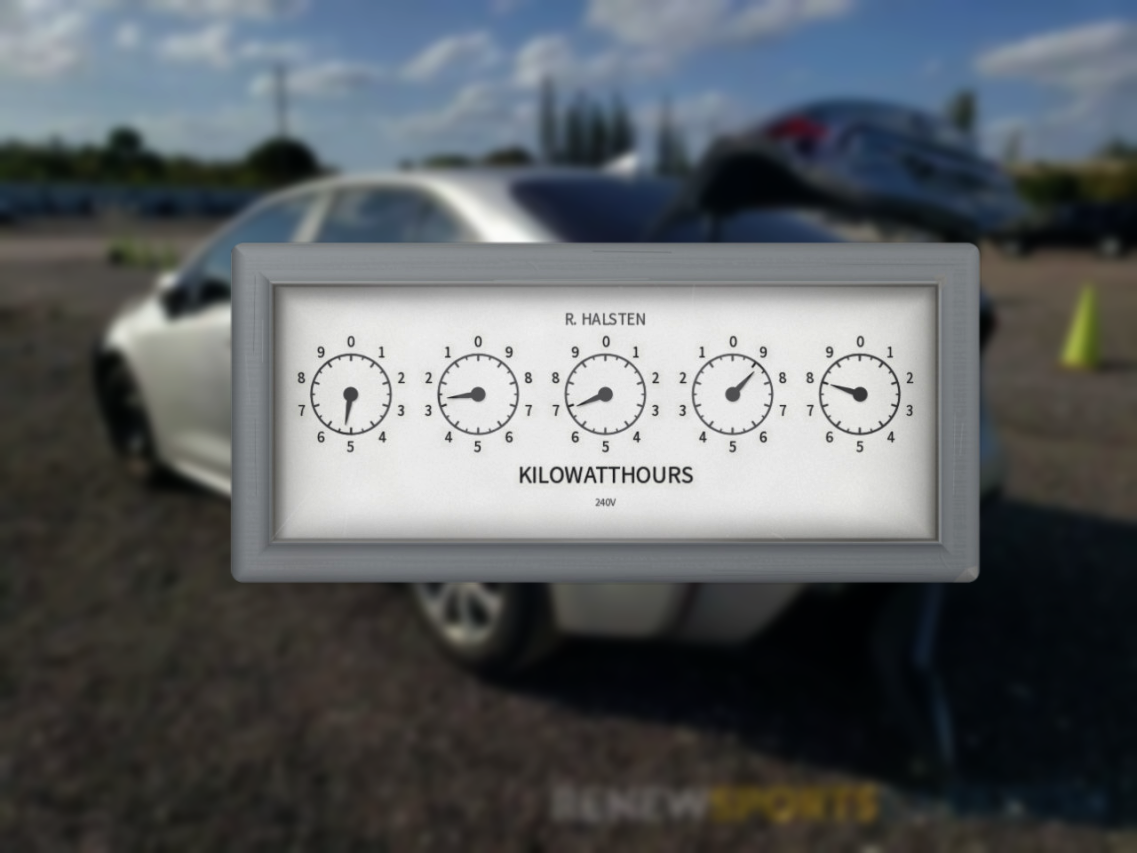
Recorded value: 52688 kWh
